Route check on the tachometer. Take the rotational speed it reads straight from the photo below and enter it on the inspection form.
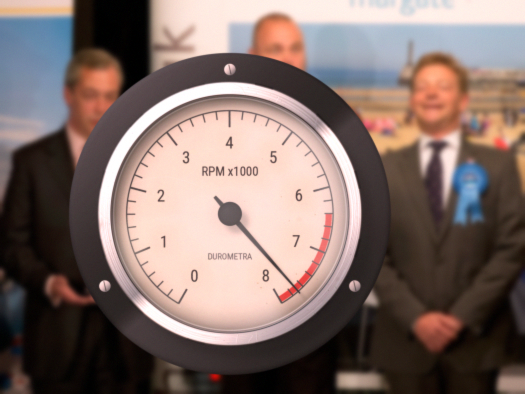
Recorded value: 7700 rpm
